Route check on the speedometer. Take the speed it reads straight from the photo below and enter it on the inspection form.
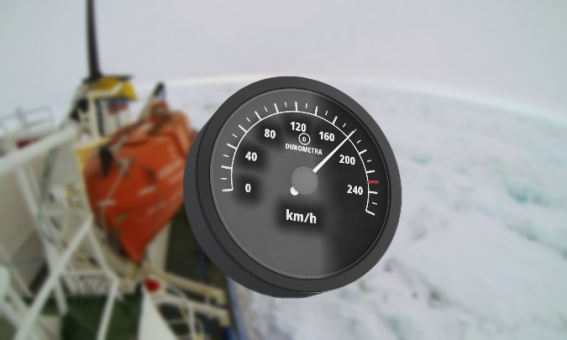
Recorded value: 180 km/h
